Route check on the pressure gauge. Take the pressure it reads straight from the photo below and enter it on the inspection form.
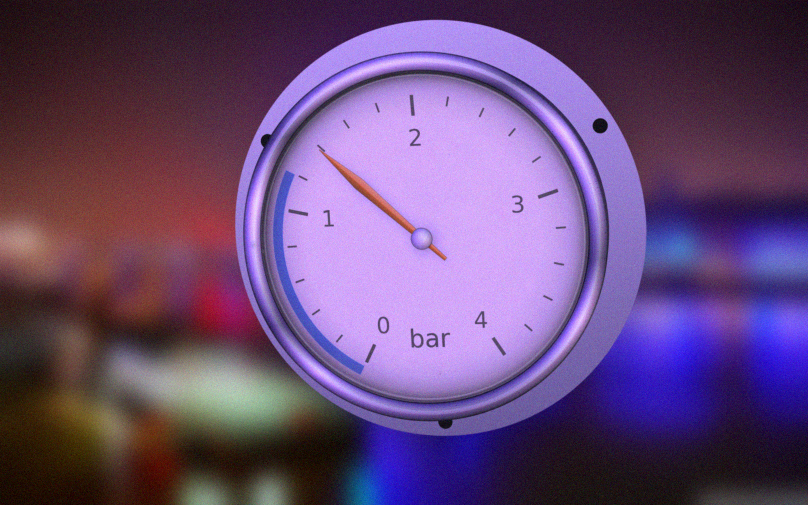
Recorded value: 1.4 bar
